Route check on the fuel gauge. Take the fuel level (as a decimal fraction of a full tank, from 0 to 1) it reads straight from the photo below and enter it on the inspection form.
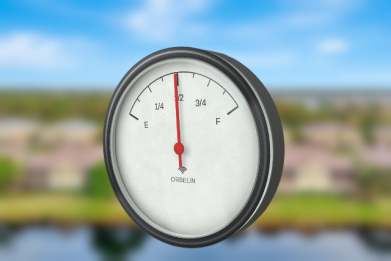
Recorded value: 0.5
